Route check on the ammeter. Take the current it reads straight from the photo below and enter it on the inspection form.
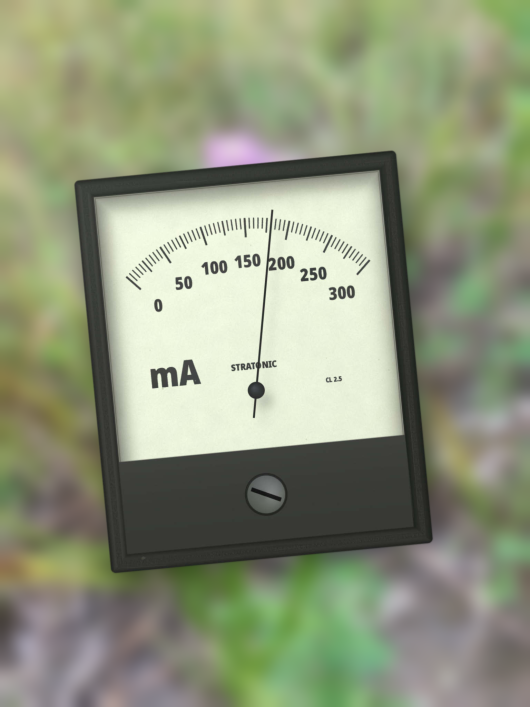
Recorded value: 180 mA
